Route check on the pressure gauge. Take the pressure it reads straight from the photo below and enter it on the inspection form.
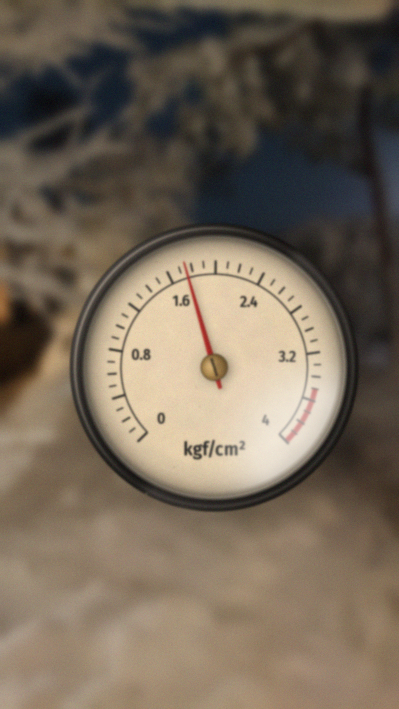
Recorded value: 1.75 kg/cm²
